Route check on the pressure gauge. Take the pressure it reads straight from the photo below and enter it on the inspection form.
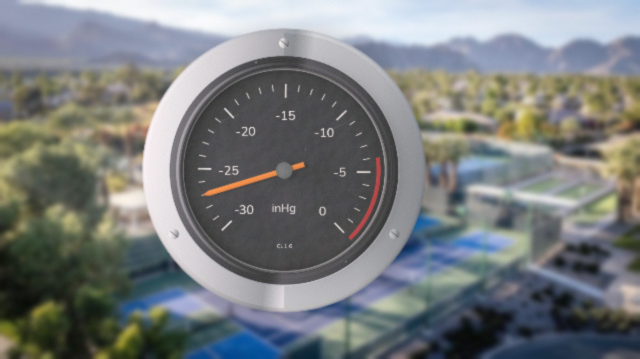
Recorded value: -27 inHg
